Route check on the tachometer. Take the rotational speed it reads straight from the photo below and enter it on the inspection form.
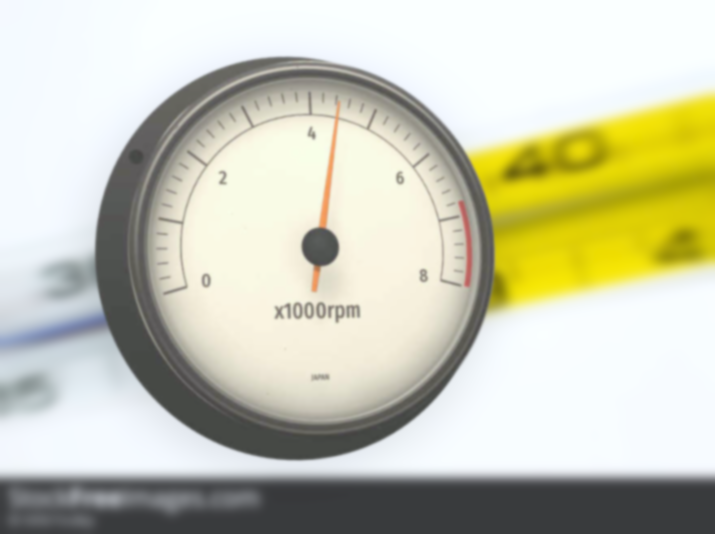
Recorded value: 4400 rpm
